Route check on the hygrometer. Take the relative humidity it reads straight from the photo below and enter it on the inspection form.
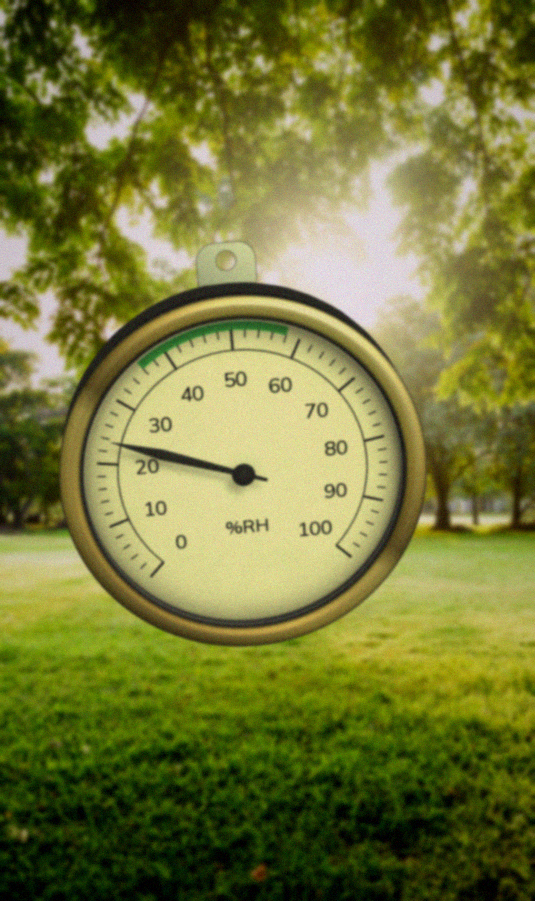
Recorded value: 24 %
